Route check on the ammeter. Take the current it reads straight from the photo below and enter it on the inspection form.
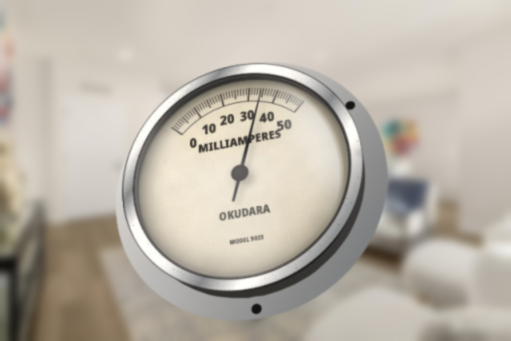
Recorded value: 35 mA
